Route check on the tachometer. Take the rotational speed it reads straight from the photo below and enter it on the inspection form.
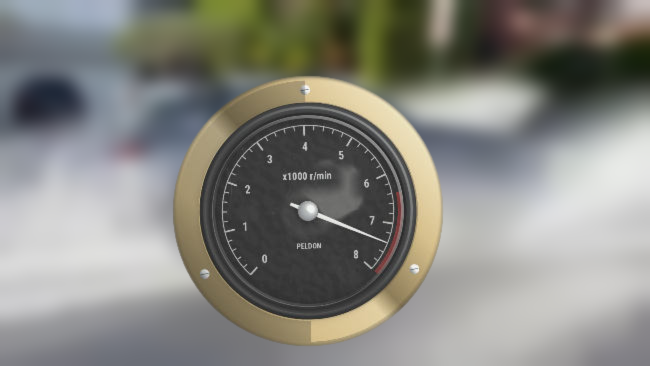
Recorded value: 7400 rpm
